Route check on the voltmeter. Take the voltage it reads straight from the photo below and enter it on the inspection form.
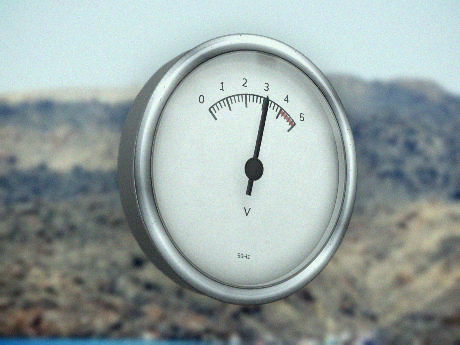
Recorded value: 3 V
